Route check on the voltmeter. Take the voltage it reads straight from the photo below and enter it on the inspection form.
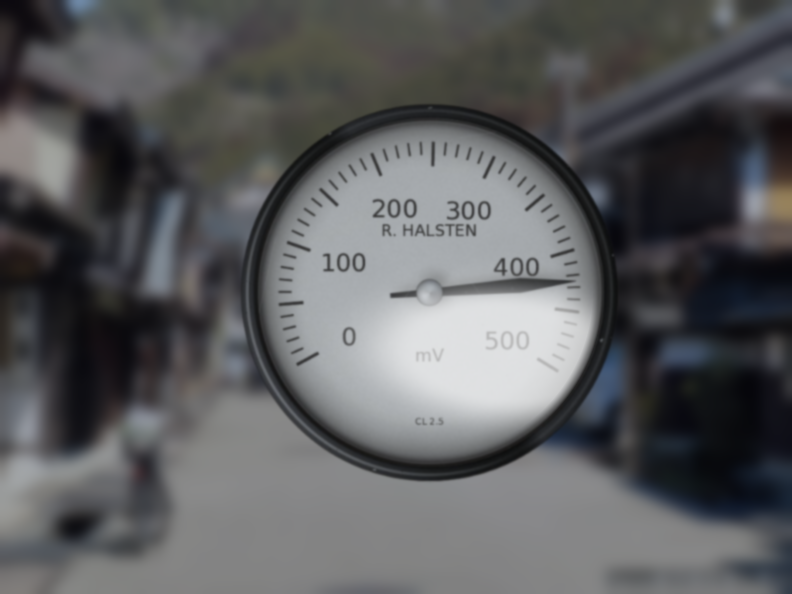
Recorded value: 425 mV
